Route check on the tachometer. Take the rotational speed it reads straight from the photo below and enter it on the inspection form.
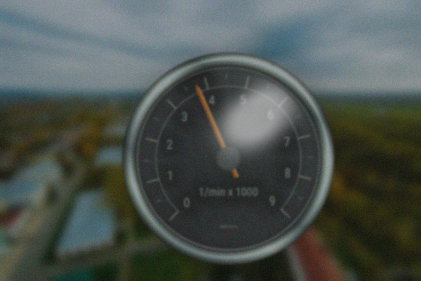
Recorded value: 3750 rpm
